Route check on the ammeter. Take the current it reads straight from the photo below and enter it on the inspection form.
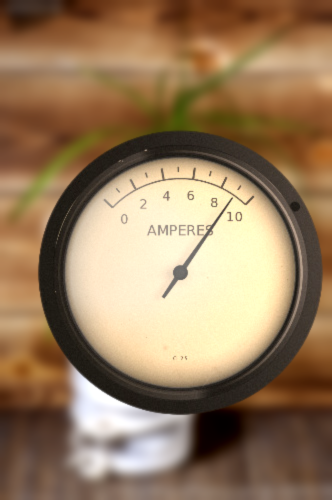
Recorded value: 9 A
